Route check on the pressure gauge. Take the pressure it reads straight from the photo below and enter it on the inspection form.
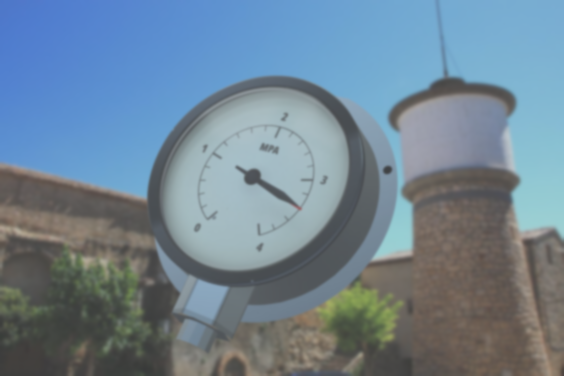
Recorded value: 3.4 MPa
